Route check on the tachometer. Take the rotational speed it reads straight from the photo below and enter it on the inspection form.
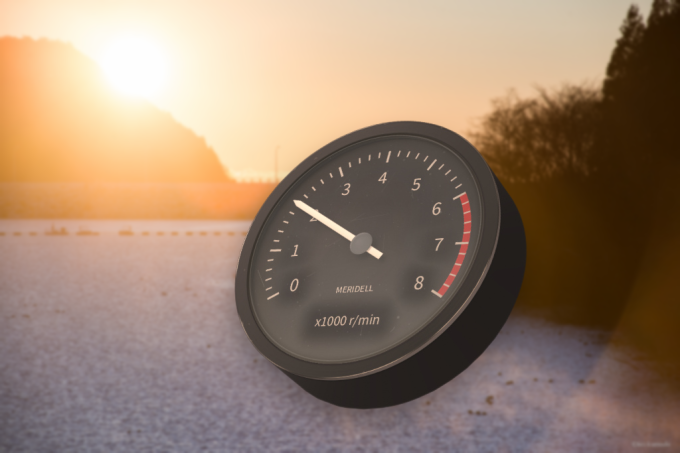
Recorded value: 2000 rpm
